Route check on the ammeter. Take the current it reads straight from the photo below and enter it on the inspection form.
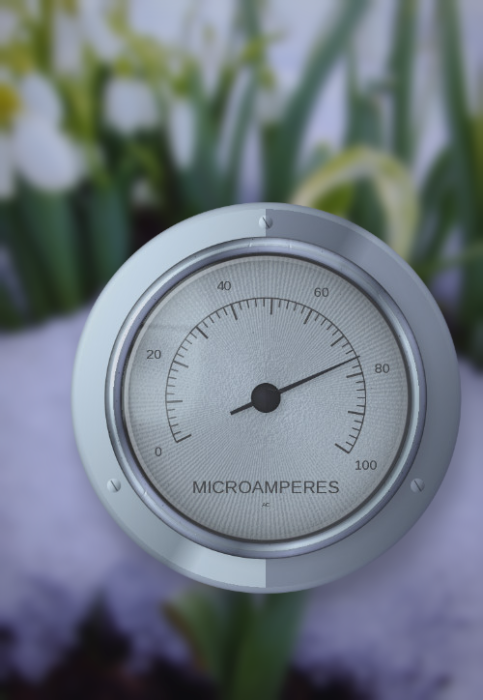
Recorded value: 76 µA
